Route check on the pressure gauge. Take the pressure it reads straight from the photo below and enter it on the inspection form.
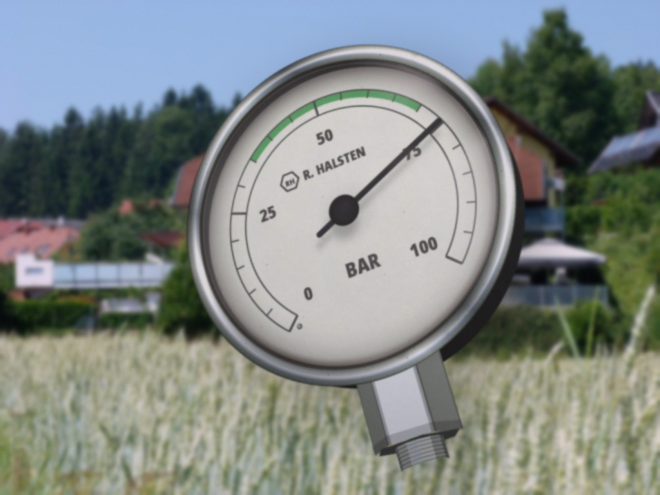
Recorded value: 75 bar
